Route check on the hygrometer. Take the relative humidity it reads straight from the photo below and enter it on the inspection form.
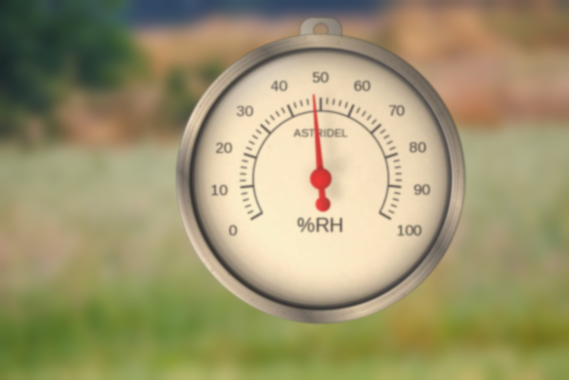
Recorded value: 48 %
